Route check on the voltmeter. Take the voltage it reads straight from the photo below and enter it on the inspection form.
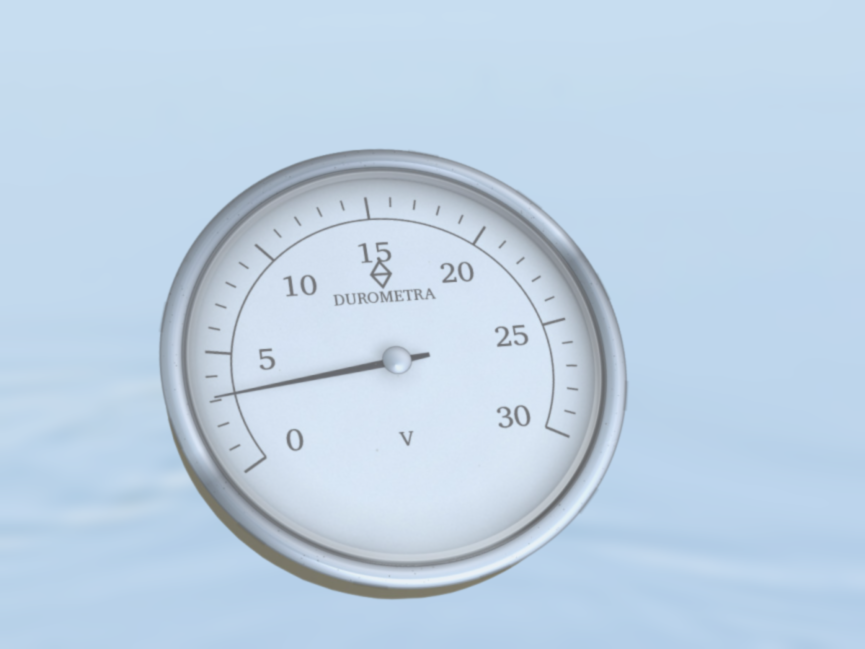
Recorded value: 3 V
